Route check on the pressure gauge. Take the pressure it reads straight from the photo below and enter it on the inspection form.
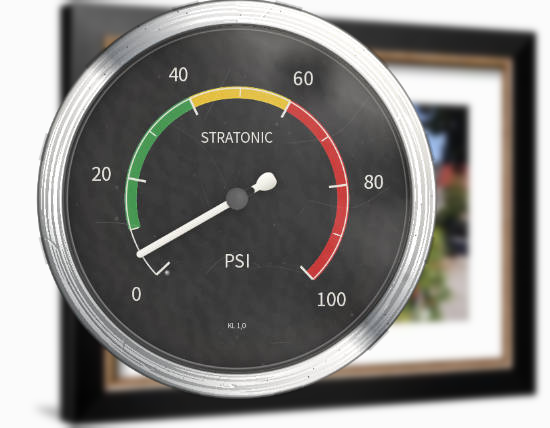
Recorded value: 5 psi
